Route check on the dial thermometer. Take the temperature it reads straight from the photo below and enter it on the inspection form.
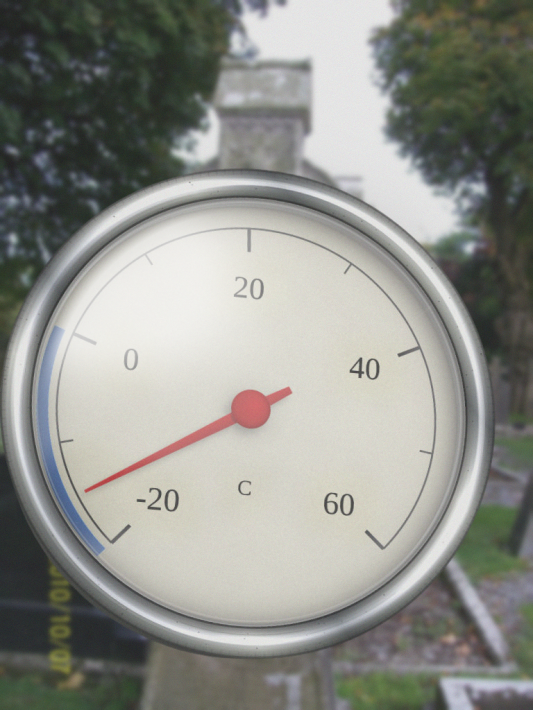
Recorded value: -15 °C
